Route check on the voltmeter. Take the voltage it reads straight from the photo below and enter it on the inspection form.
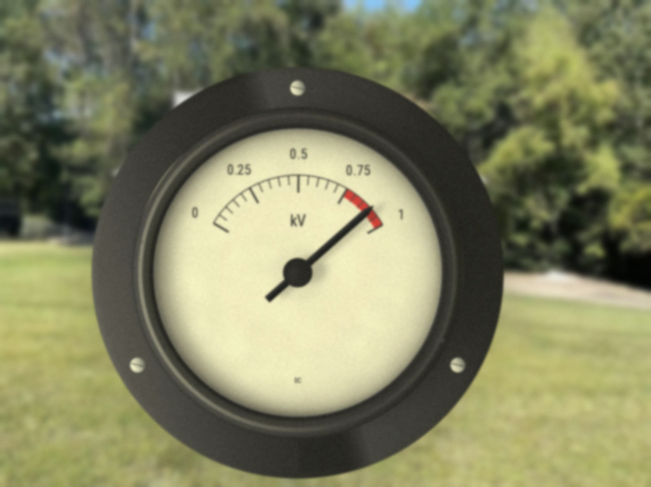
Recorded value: 0.9 kV
